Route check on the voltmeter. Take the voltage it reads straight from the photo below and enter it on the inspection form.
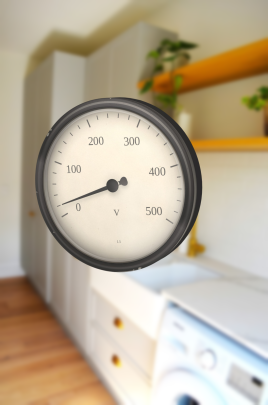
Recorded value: 20 V
